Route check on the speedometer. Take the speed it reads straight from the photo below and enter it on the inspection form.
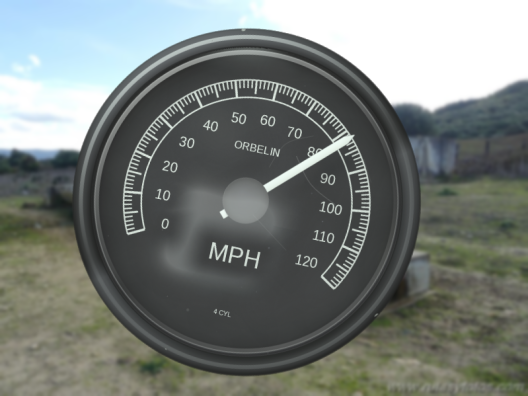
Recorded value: 82 mph
